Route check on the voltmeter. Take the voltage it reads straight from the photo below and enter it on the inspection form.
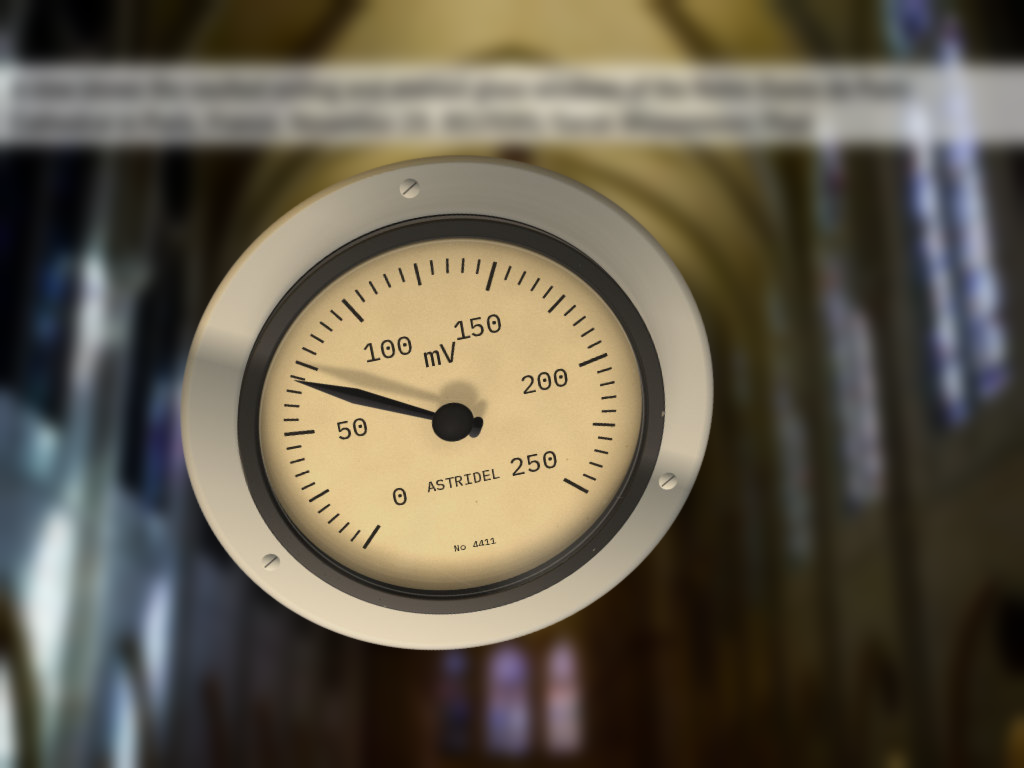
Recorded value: 70 mV
